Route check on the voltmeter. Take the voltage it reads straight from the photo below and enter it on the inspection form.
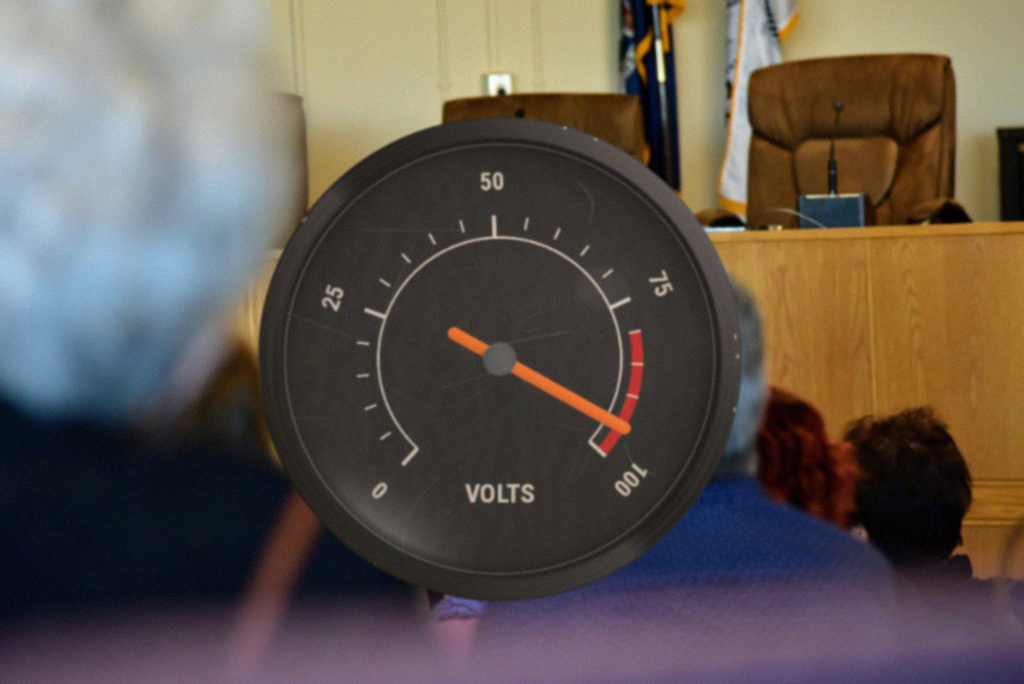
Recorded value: 95 V
